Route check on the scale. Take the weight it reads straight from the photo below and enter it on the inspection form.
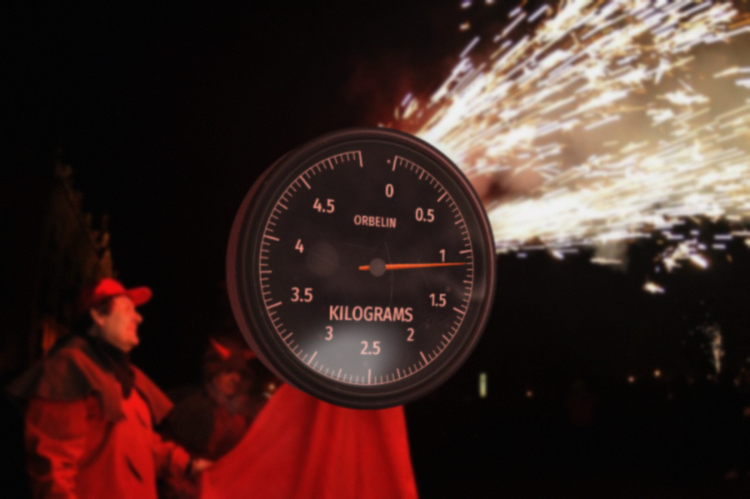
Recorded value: 1.1 kg
